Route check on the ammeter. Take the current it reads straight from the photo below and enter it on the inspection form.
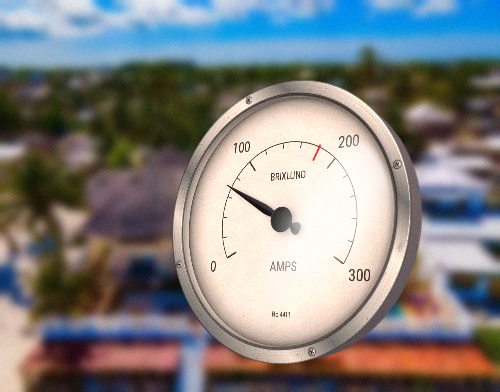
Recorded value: 70 A
